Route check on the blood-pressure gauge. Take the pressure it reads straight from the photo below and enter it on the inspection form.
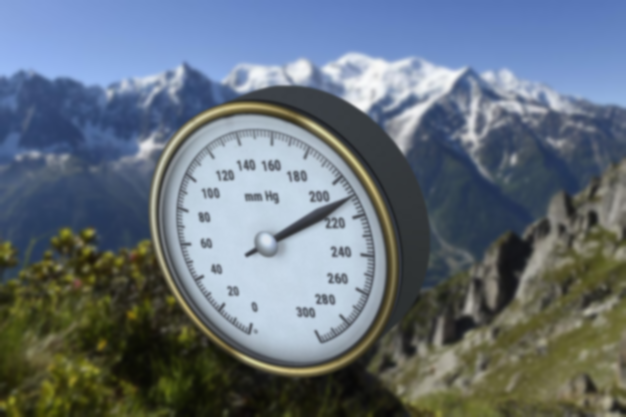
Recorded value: 210 mmHg
